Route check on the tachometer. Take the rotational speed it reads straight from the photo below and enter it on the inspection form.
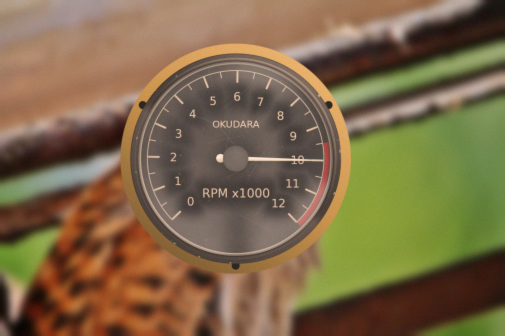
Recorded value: 10000 rpm
